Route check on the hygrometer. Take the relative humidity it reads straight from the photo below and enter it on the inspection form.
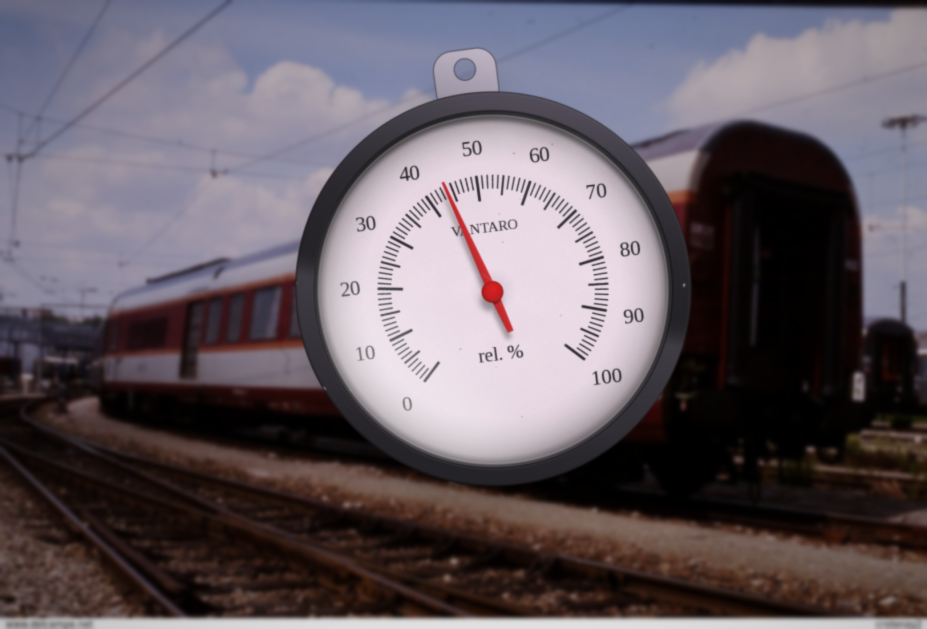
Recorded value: 44 %
